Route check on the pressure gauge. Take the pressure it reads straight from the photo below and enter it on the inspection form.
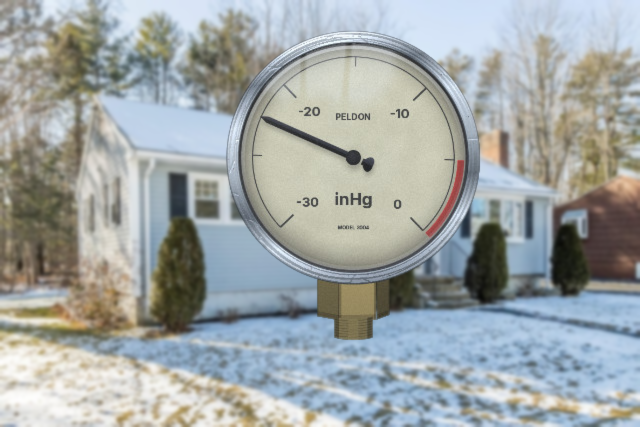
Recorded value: -22.5 inHg
